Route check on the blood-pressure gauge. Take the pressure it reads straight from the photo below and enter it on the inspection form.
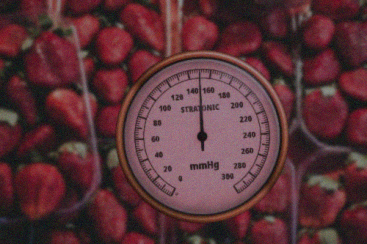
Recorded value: 150 mmHg
